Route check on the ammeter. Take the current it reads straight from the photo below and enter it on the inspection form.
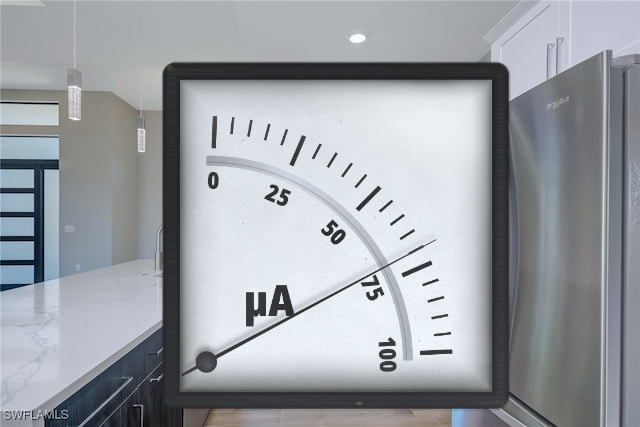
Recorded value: 70 µA
